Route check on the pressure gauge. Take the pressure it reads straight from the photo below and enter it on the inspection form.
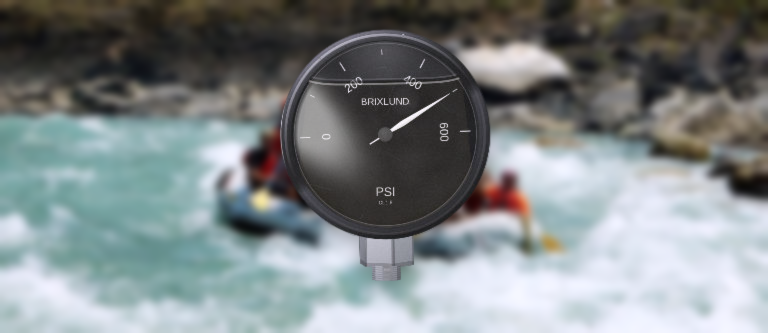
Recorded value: 500 psi
